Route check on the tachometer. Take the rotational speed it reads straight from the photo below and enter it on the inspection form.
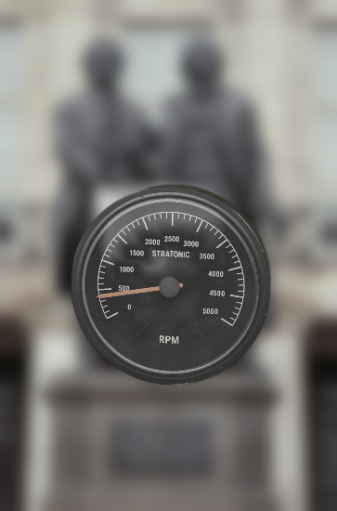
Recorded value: 400 rpm
